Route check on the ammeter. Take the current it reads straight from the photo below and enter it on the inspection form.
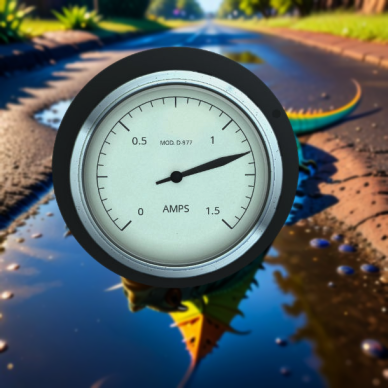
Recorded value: 1.15 A
